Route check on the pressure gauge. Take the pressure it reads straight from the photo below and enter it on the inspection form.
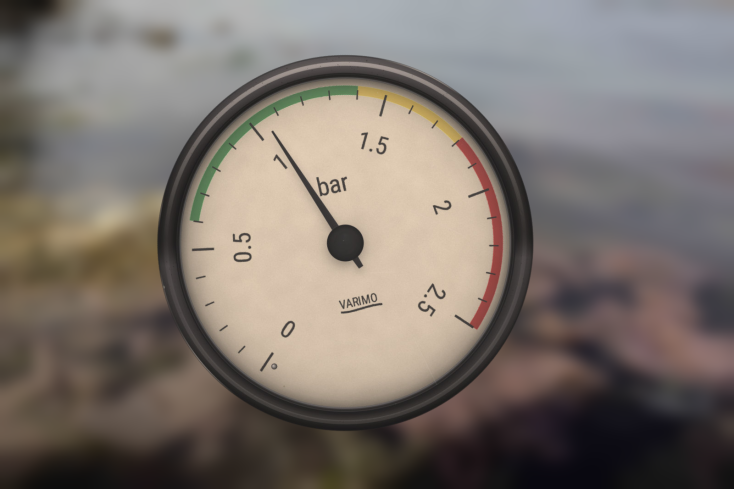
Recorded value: 1.05 bar
